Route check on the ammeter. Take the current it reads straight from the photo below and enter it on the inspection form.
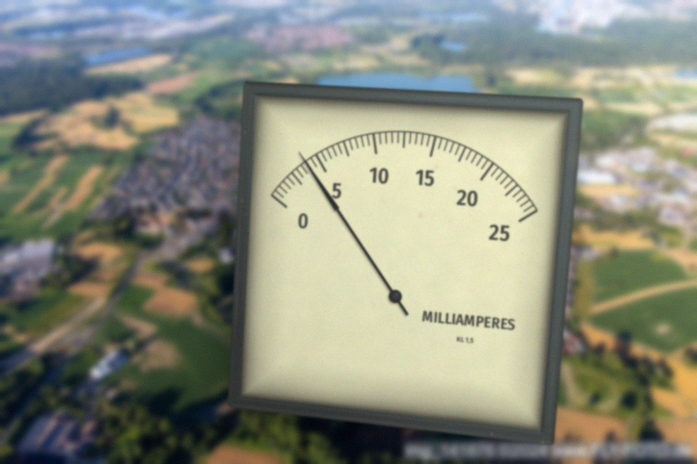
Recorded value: 4 mA
